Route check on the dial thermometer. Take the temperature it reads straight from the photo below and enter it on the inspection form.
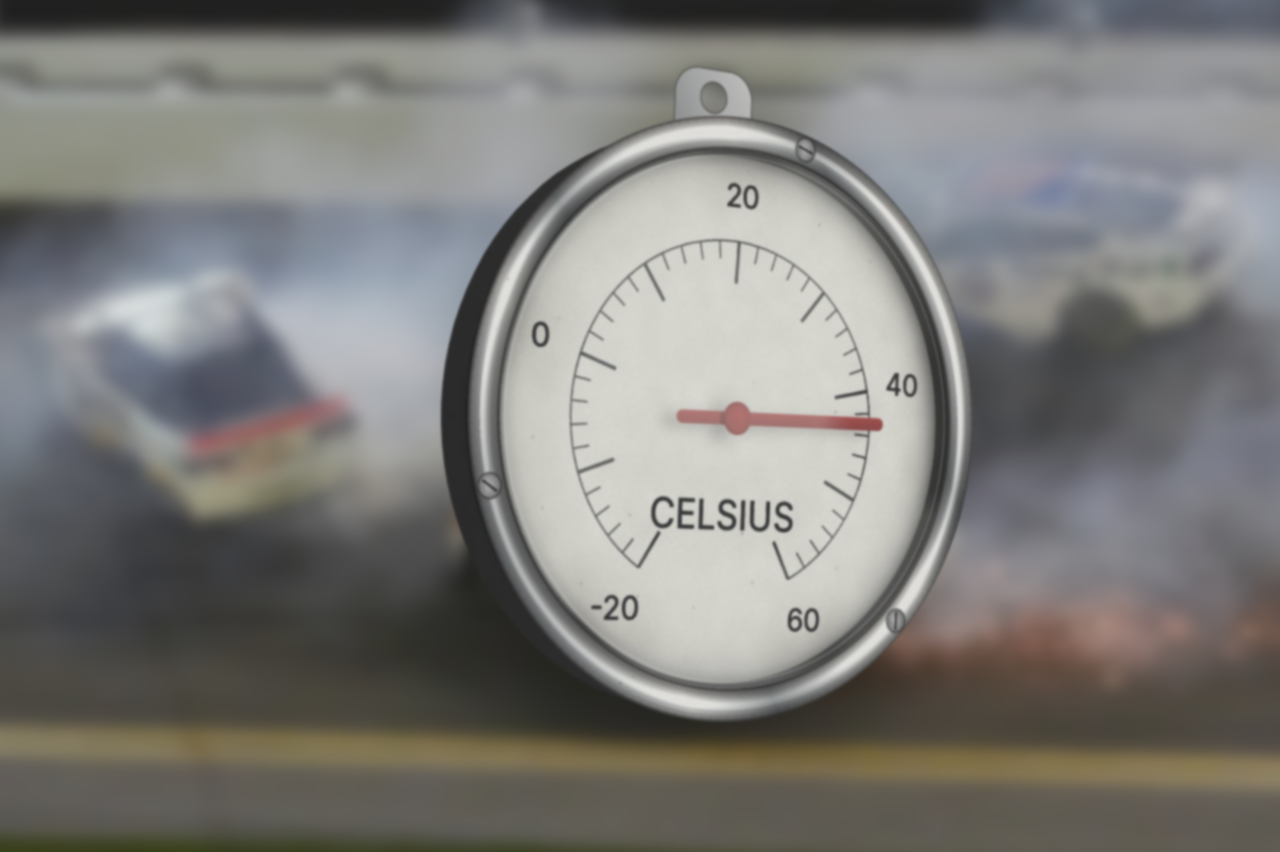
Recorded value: 43 °C
